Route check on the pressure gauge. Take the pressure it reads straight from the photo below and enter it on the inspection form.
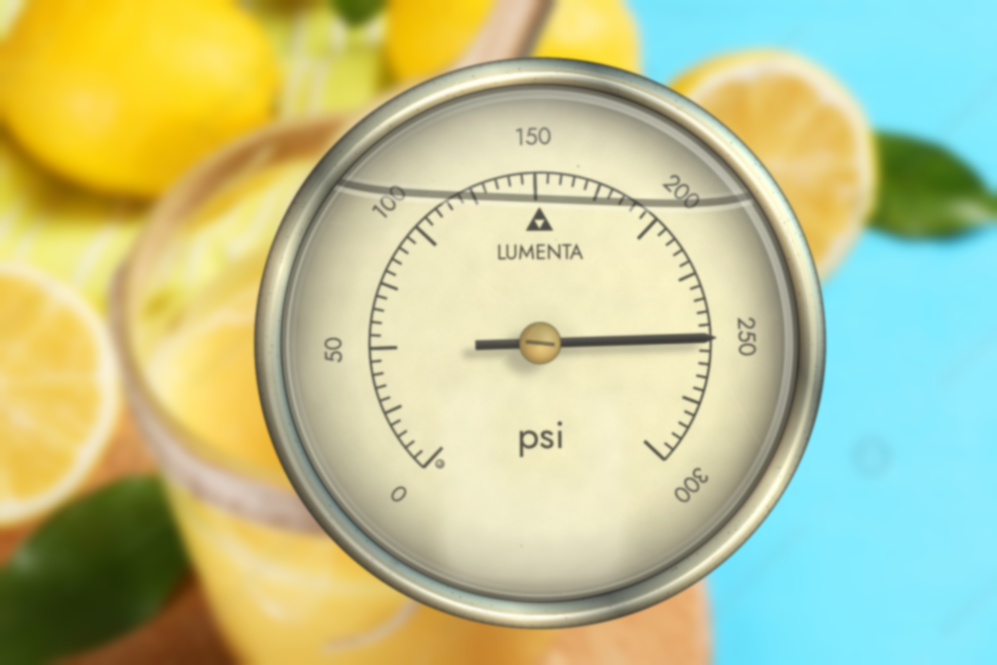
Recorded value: 250 psi
